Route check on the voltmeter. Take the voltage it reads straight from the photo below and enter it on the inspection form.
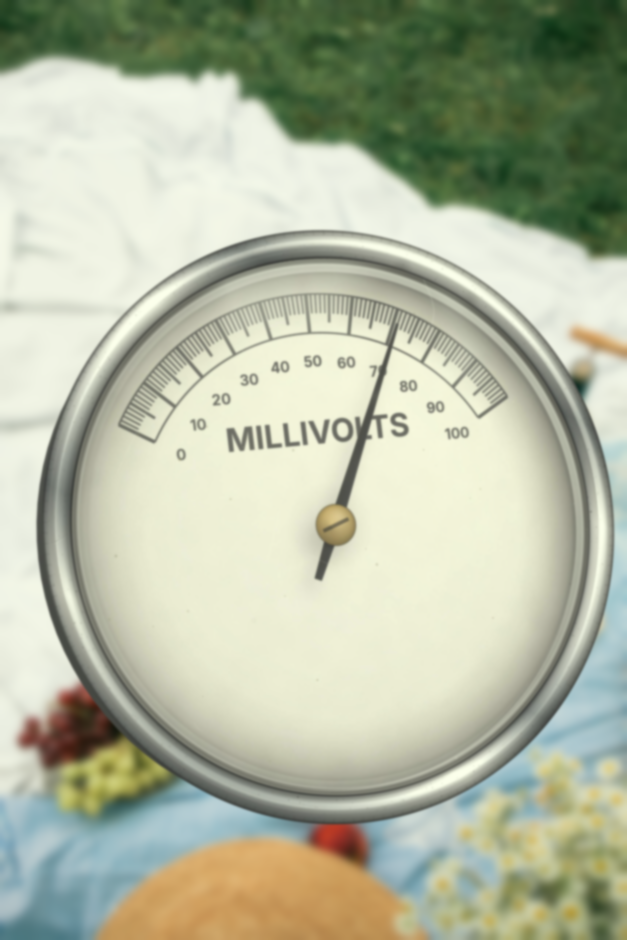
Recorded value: 70 mV
